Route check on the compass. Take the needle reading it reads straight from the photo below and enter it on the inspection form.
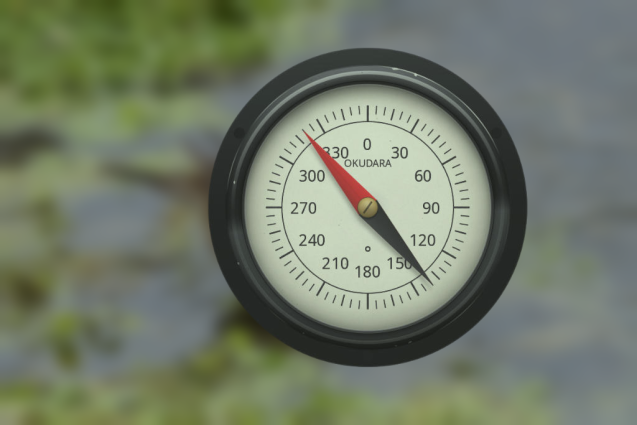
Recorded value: 320 °
